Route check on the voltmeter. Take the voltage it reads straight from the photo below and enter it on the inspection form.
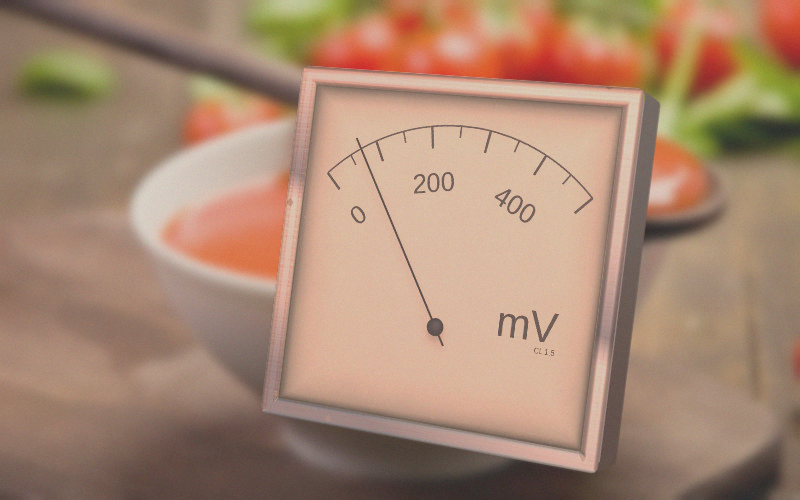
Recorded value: 75 mV
